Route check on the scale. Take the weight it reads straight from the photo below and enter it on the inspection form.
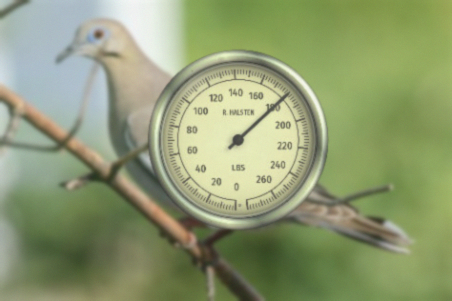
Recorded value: 180 lb
